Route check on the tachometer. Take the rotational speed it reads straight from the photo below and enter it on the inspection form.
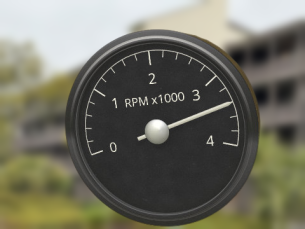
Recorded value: 3400 rpm
